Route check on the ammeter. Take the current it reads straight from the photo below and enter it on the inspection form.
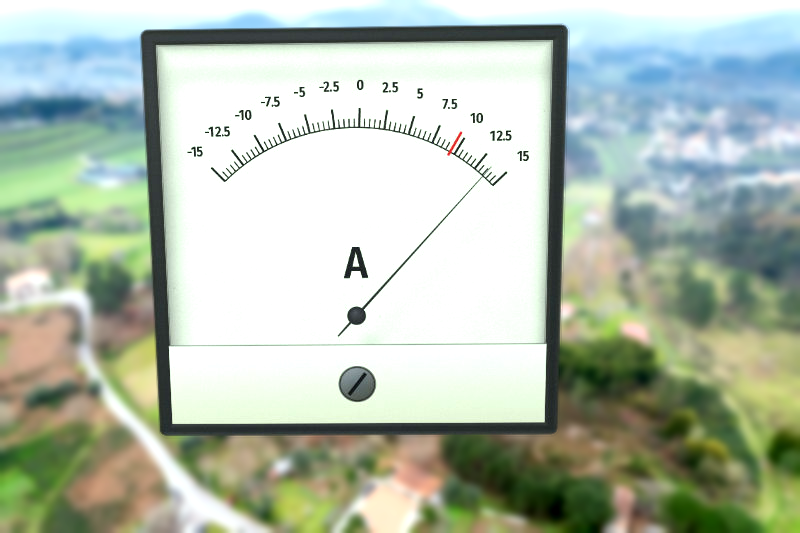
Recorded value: 13.5 A
